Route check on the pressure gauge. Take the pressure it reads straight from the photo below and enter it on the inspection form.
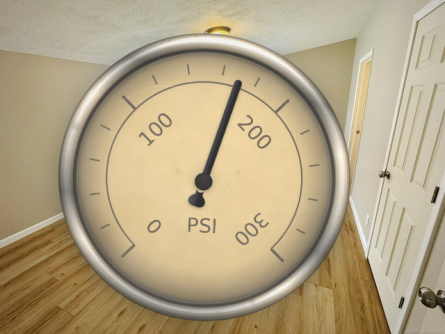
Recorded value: 170 psi
